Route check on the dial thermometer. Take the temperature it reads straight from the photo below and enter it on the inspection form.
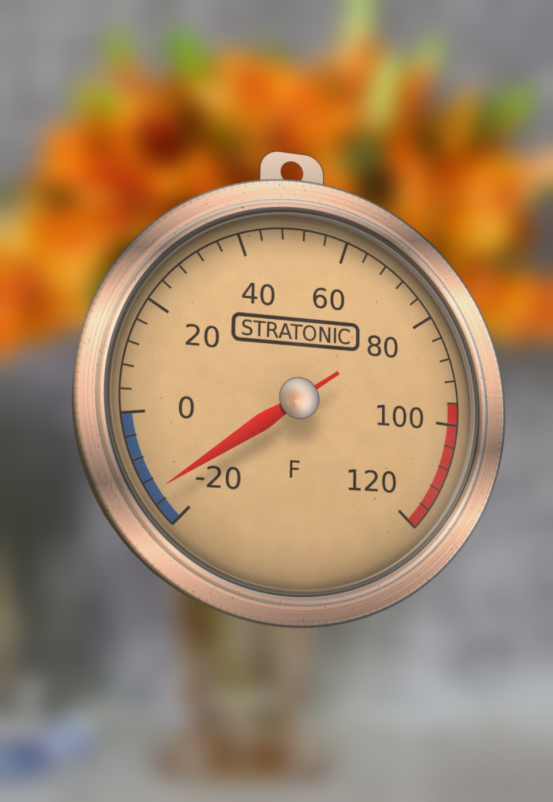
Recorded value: -14 °F
